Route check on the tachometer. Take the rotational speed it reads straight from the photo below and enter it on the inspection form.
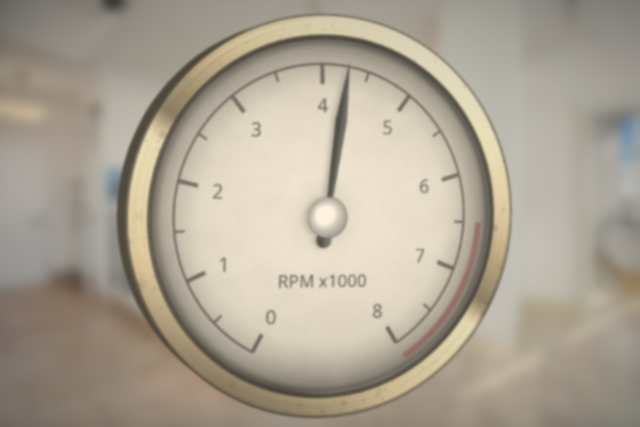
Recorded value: 4250 rpm
